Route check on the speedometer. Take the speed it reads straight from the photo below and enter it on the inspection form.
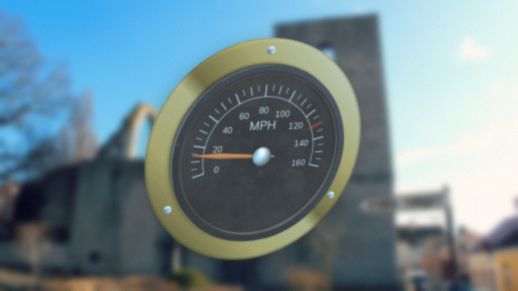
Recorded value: 15 mph
